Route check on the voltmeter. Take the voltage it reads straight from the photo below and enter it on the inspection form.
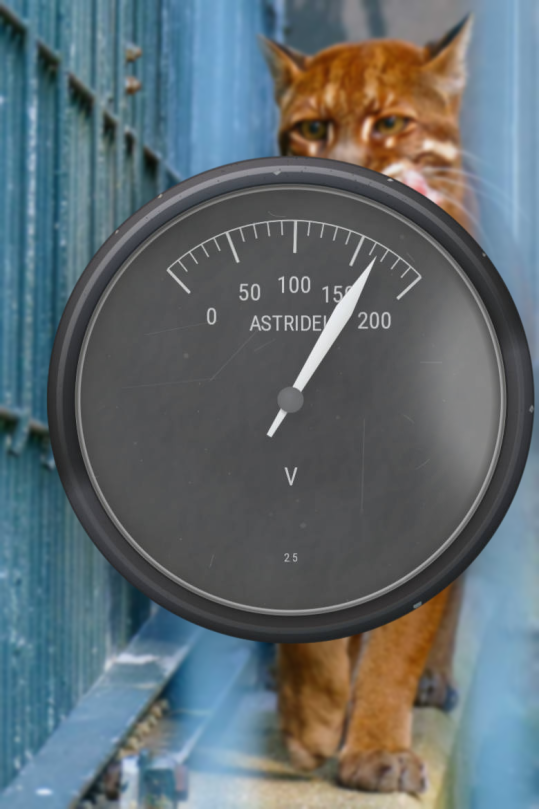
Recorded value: 165 V
